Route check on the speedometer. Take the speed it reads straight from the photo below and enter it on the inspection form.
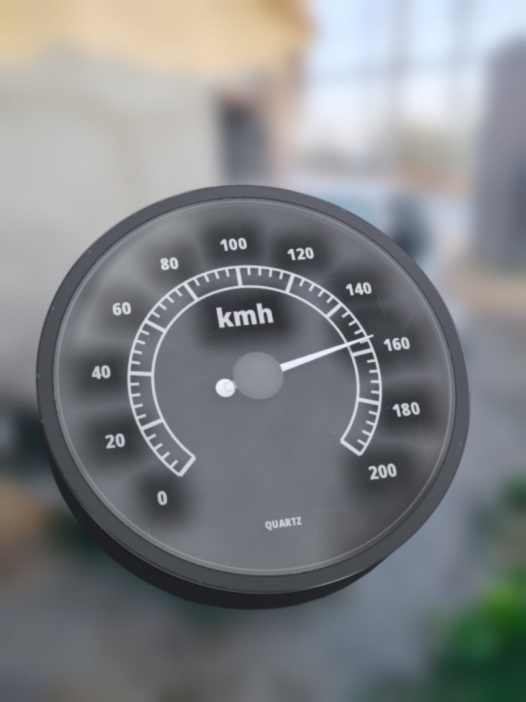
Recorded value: 156 km/h
